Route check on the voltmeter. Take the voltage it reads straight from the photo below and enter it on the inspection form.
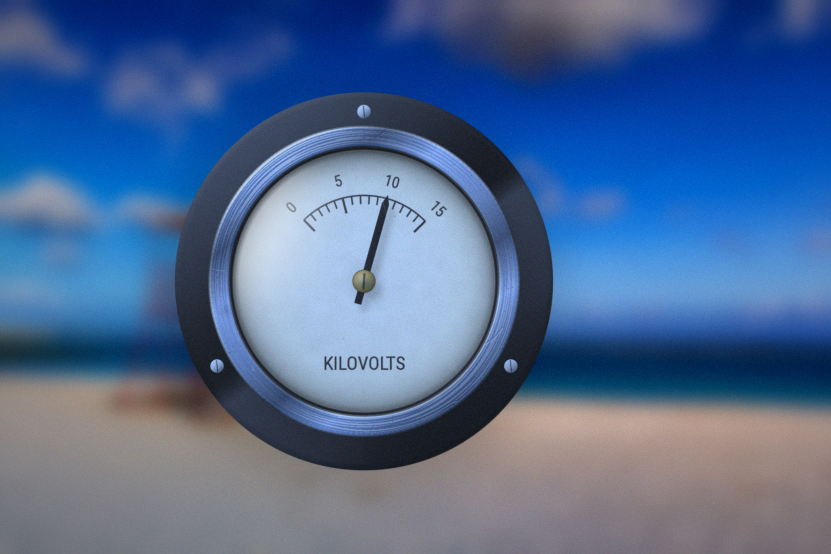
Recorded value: 10 kV
